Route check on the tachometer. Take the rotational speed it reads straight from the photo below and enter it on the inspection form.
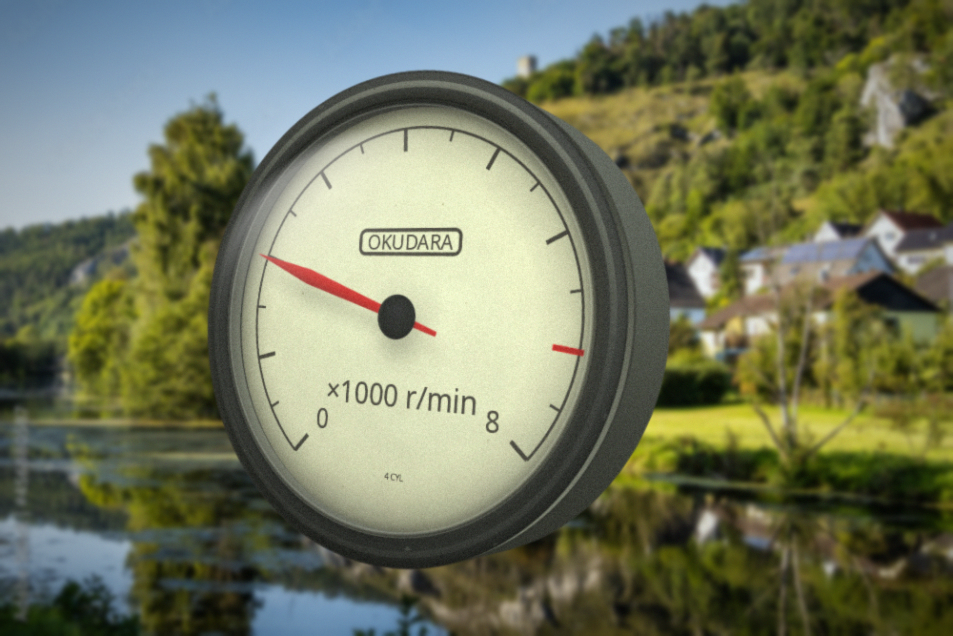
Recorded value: 2000 rpm
